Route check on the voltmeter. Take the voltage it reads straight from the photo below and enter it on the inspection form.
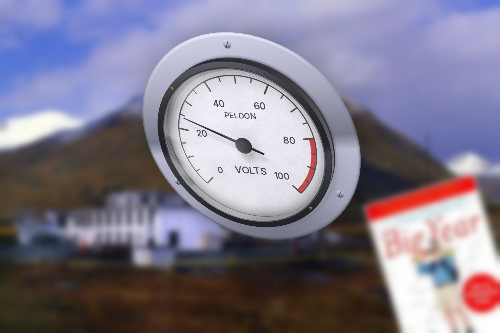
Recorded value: 25 V
